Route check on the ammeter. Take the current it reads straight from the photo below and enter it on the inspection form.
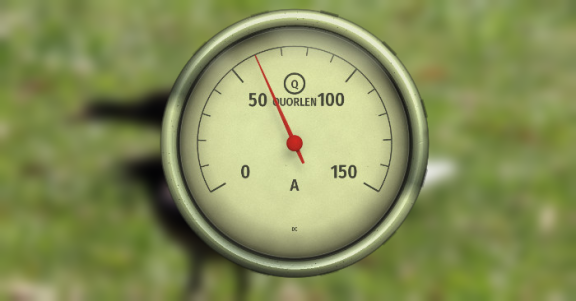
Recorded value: 60 A
